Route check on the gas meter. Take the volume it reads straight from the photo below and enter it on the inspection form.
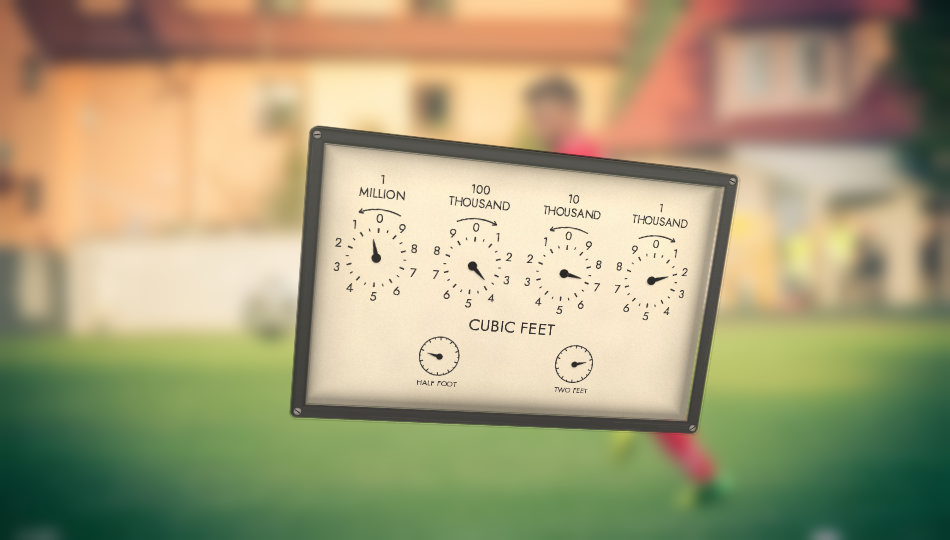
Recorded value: 37200 ft³
